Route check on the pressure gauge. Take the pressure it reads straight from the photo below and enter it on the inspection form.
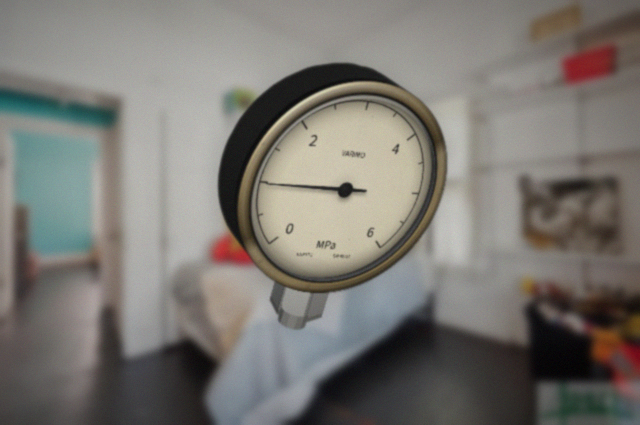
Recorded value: 1 MPa
